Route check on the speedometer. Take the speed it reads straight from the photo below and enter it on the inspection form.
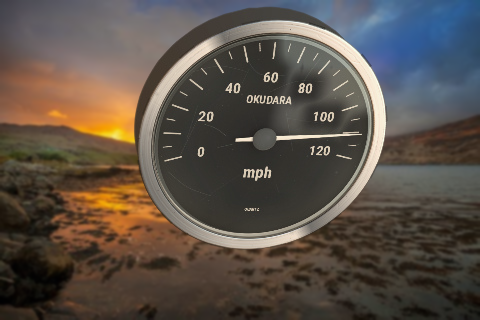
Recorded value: 110 mph
